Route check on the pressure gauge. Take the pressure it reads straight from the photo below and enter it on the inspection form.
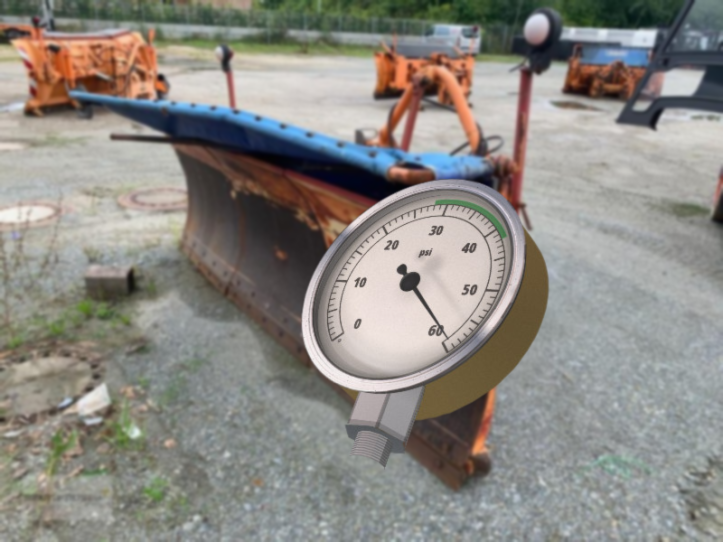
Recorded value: 59 psi
